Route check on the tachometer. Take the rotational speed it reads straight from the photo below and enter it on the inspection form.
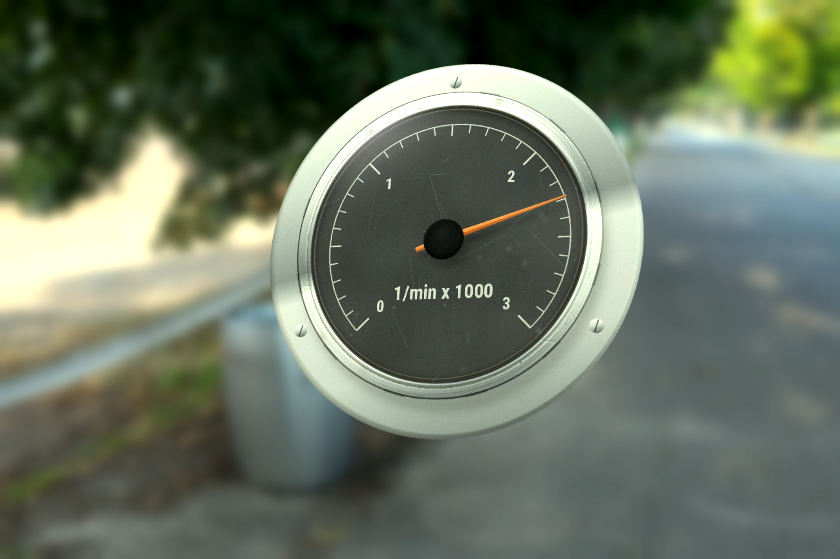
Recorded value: 2300 rpm
